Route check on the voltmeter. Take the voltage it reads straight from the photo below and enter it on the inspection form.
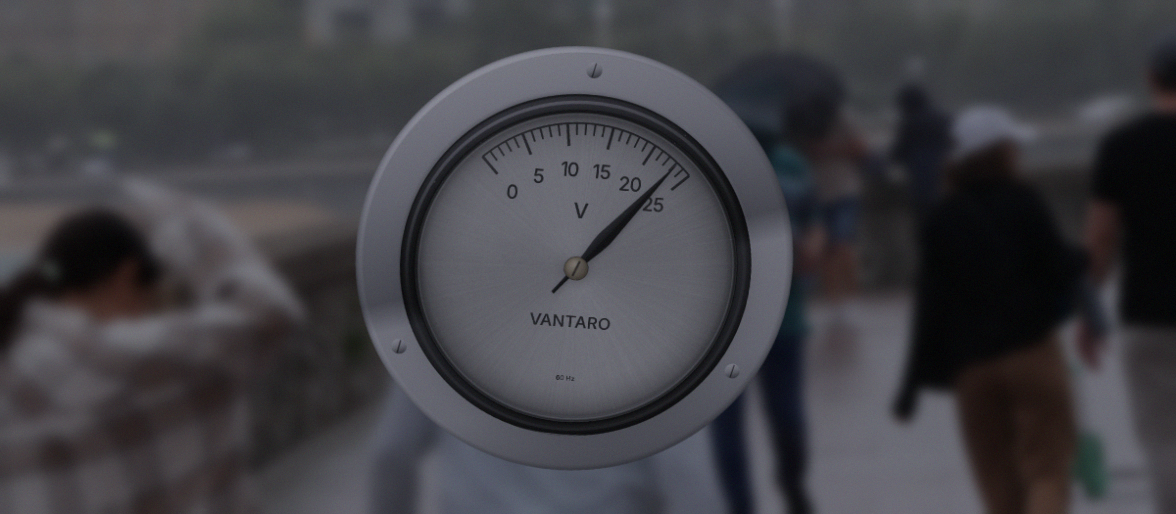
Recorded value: 23 V
